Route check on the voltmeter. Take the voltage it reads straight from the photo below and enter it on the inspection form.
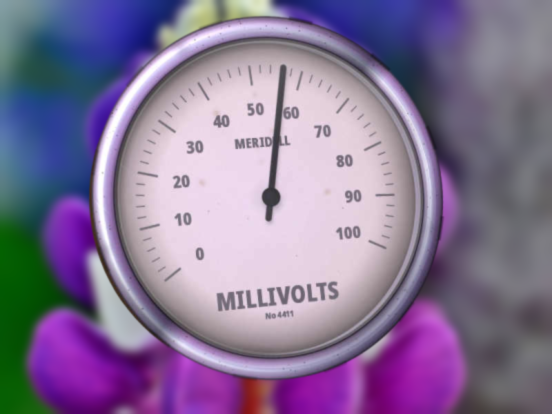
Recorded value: 56 mV
